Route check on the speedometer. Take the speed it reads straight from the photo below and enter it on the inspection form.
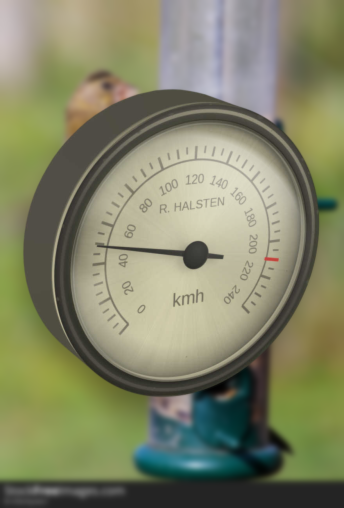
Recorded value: 50 km/h
